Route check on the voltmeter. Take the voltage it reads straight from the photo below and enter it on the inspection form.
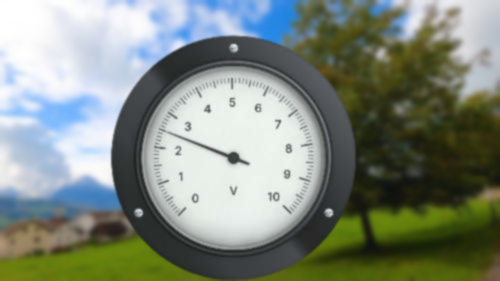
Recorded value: 2.5 V
